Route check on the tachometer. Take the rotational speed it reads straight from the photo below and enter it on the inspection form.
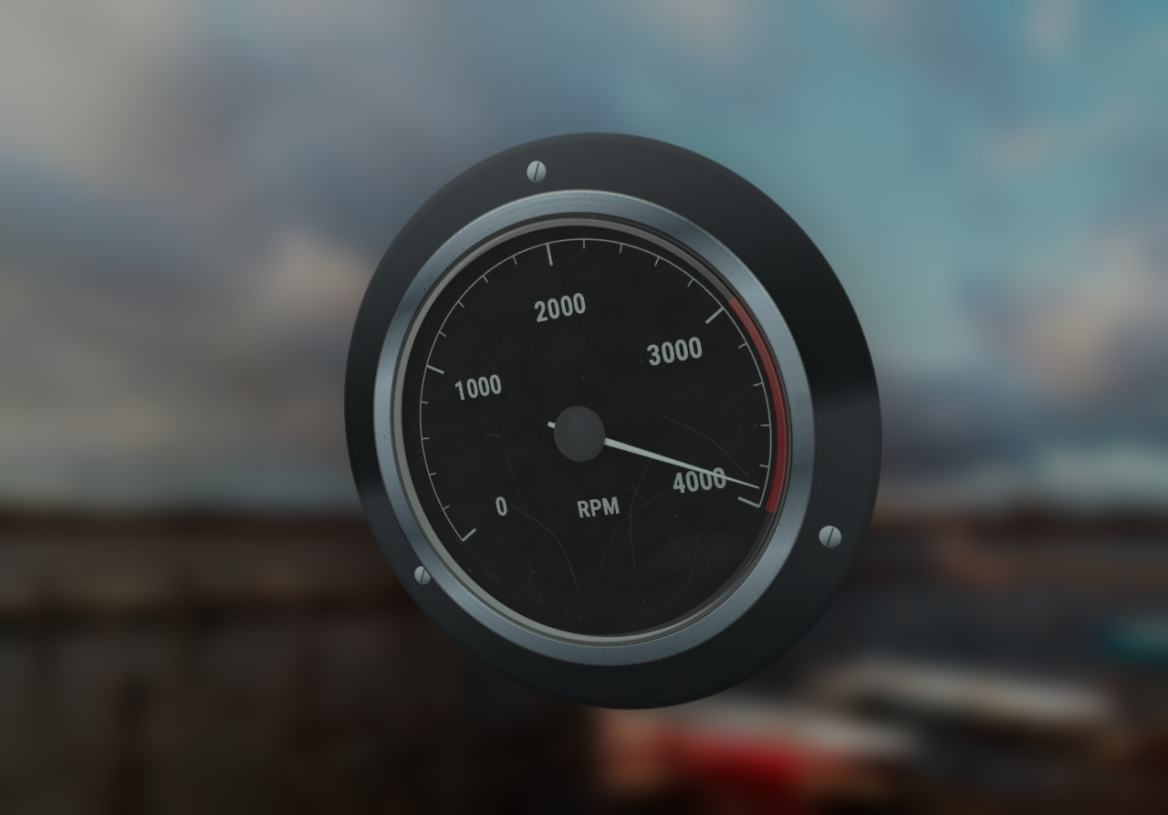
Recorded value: 3900 rpm
